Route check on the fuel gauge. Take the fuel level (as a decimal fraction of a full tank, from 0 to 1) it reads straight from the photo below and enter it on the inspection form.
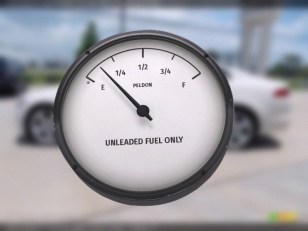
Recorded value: 0.125
